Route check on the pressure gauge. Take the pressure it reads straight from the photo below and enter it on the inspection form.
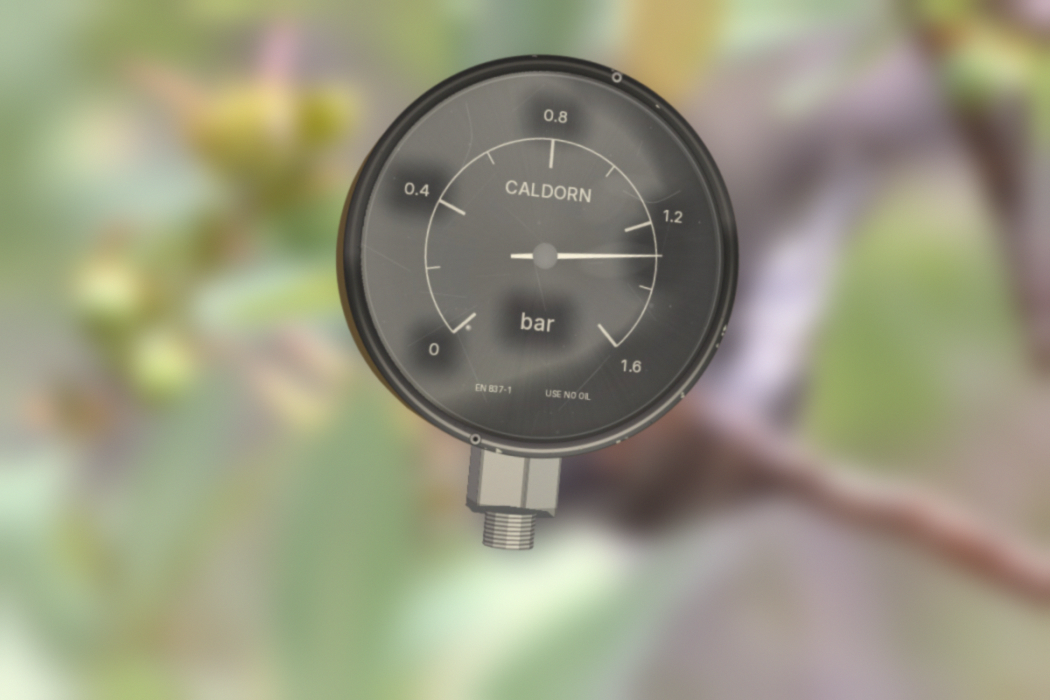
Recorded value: 1.3 bar
